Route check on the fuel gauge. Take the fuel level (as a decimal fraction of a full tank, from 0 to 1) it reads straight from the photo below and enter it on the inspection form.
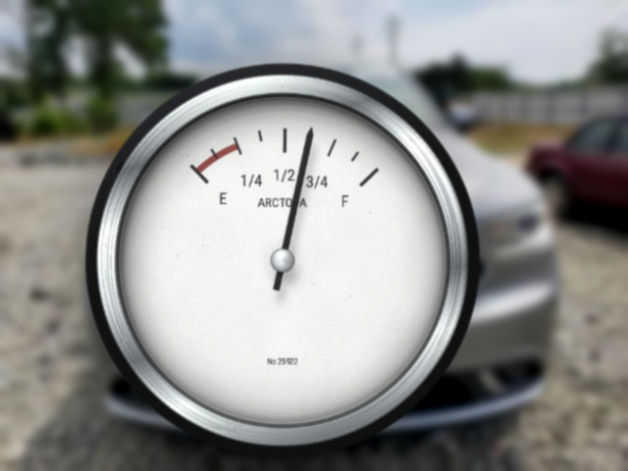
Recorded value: 0.625
